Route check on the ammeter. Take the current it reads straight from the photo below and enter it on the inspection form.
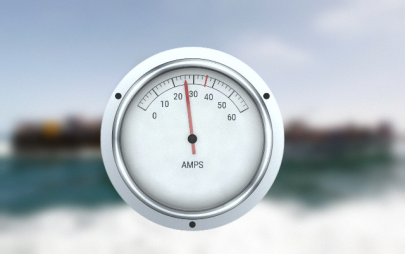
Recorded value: 26 A
